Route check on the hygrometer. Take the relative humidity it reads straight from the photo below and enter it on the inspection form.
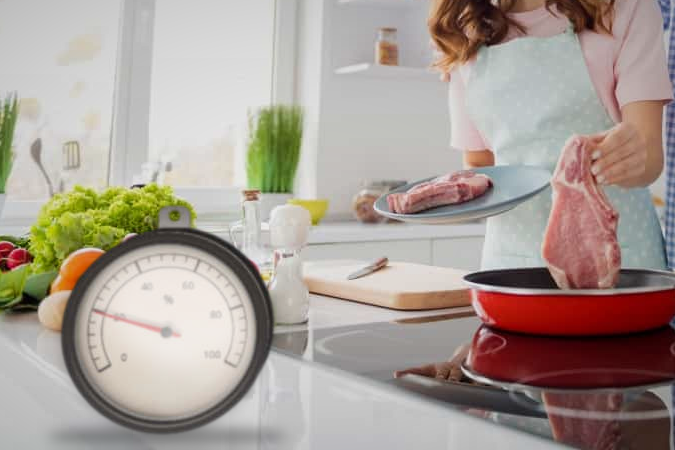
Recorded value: 20 %
